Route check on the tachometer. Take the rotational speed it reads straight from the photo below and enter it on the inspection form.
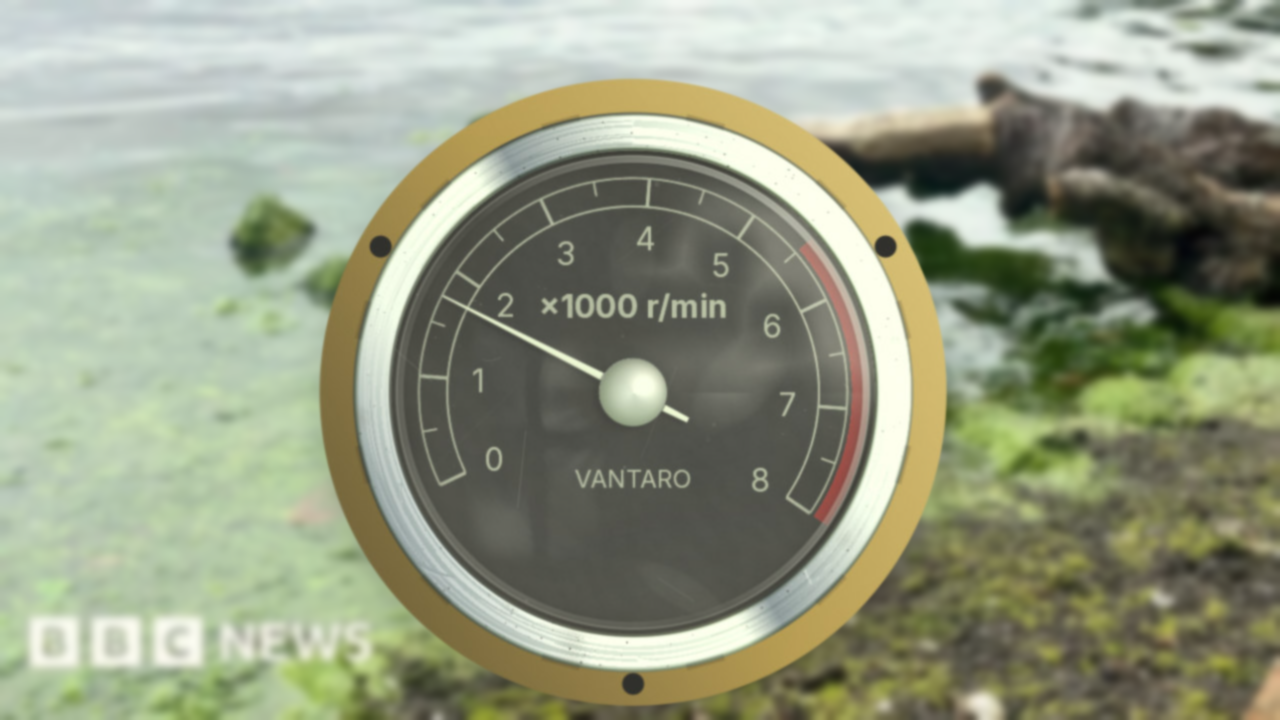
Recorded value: 1750 rpm
